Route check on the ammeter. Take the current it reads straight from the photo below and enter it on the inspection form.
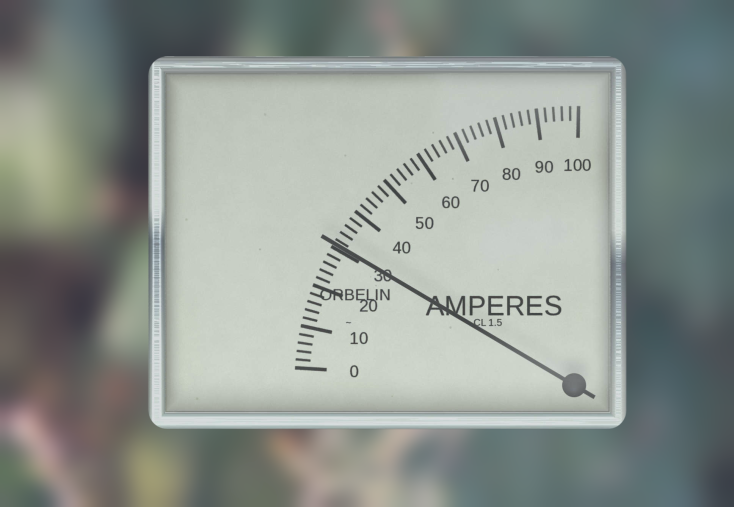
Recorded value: 31 A
